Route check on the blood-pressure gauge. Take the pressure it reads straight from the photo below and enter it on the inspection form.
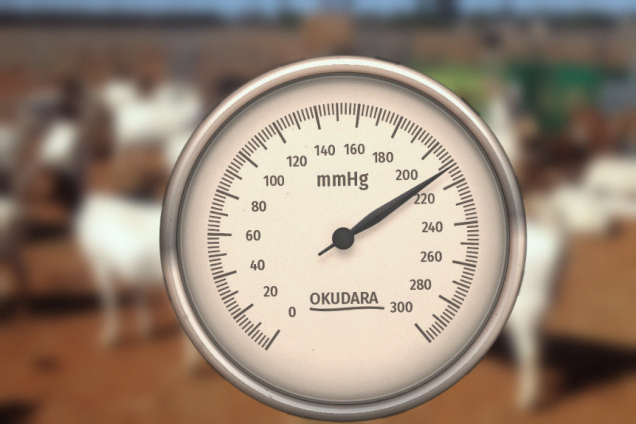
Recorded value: 212 mmHg
